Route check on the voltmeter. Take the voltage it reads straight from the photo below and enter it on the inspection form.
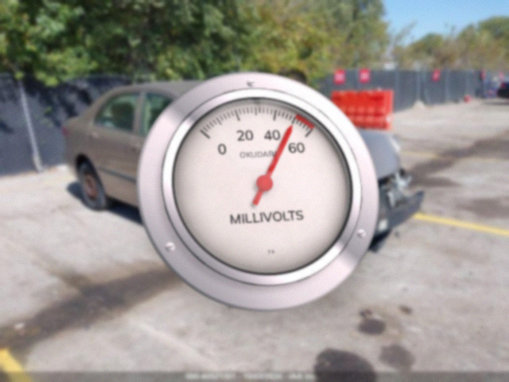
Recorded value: 50 mV
